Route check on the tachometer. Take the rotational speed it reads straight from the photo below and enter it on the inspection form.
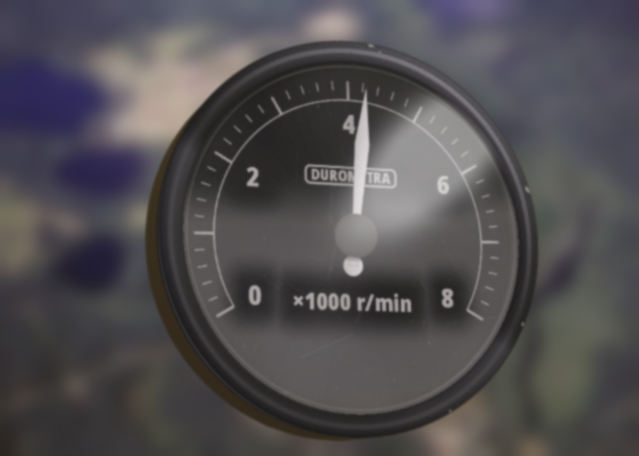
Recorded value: 4200 rpm
